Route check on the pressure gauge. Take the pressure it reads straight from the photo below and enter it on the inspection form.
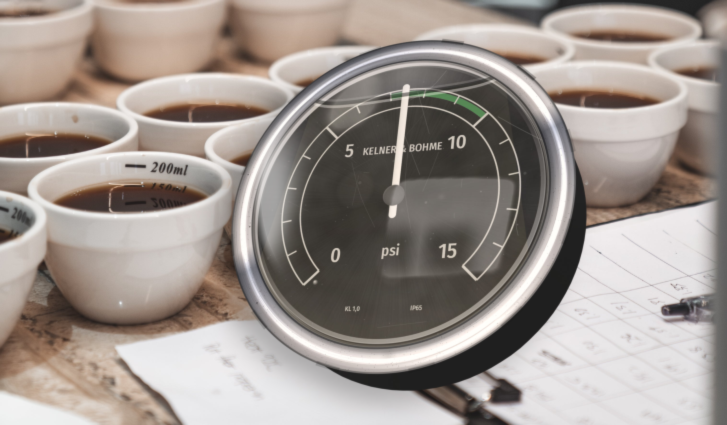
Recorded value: 7.5 psi
